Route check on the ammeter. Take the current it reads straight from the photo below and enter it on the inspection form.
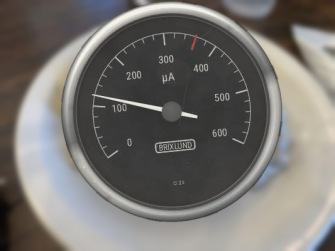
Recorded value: 120 µA
